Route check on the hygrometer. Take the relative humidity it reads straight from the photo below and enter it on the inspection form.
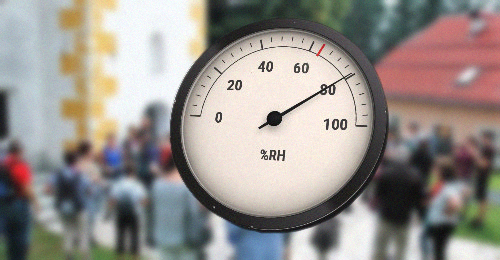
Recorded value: 80 %
